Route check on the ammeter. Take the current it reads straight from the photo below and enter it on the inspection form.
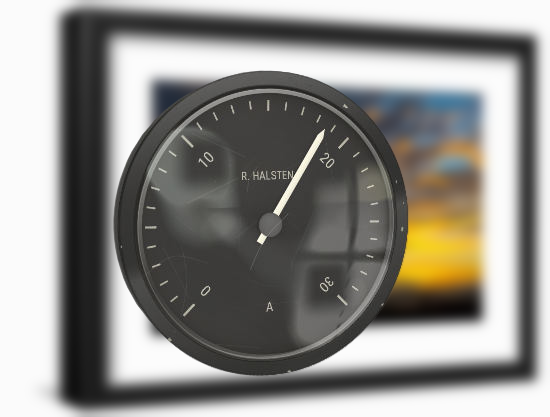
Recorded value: 18.5 A
